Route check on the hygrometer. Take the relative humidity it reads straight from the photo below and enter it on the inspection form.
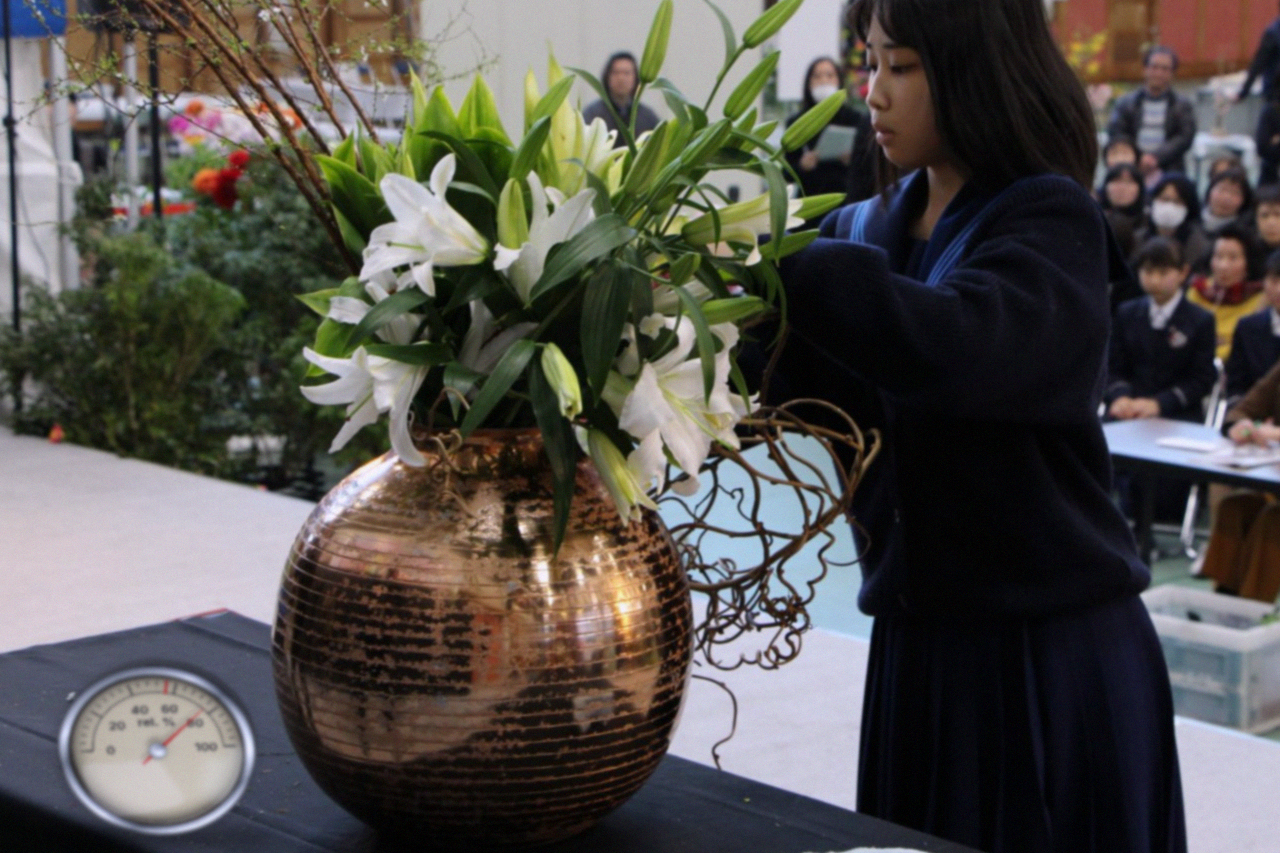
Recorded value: 76 %
